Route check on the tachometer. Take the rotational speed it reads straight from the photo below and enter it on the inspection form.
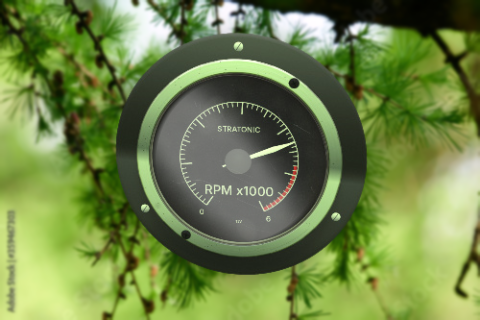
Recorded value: 4300 rpm
